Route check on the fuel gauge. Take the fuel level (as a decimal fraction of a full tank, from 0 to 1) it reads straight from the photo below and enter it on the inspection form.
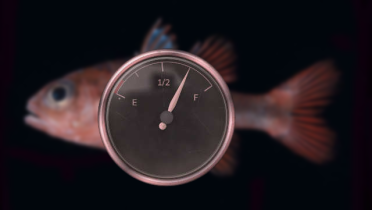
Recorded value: 0.75
